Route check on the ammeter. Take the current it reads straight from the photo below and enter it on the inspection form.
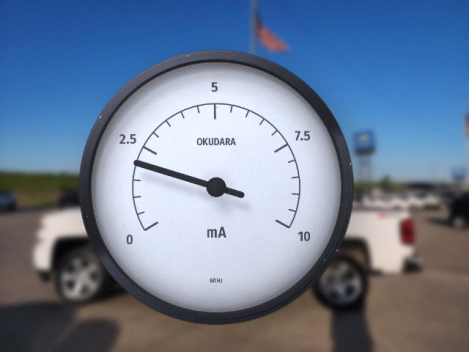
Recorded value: 2 mA
